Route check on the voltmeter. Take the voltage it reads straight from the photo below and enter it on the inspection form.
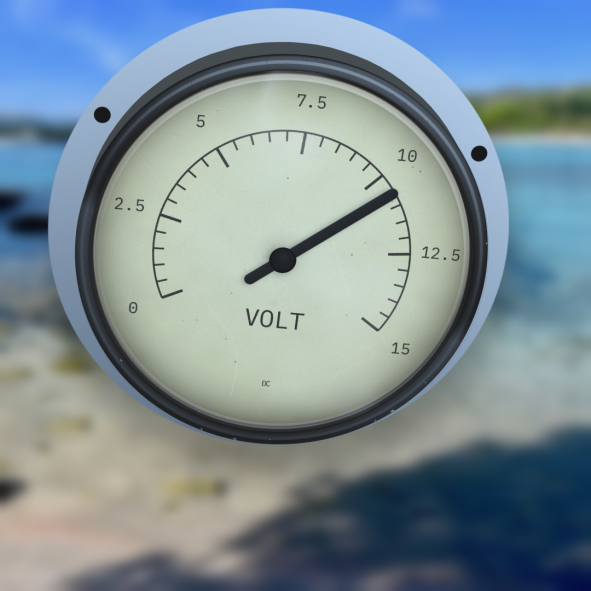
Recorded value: 10.5 V
